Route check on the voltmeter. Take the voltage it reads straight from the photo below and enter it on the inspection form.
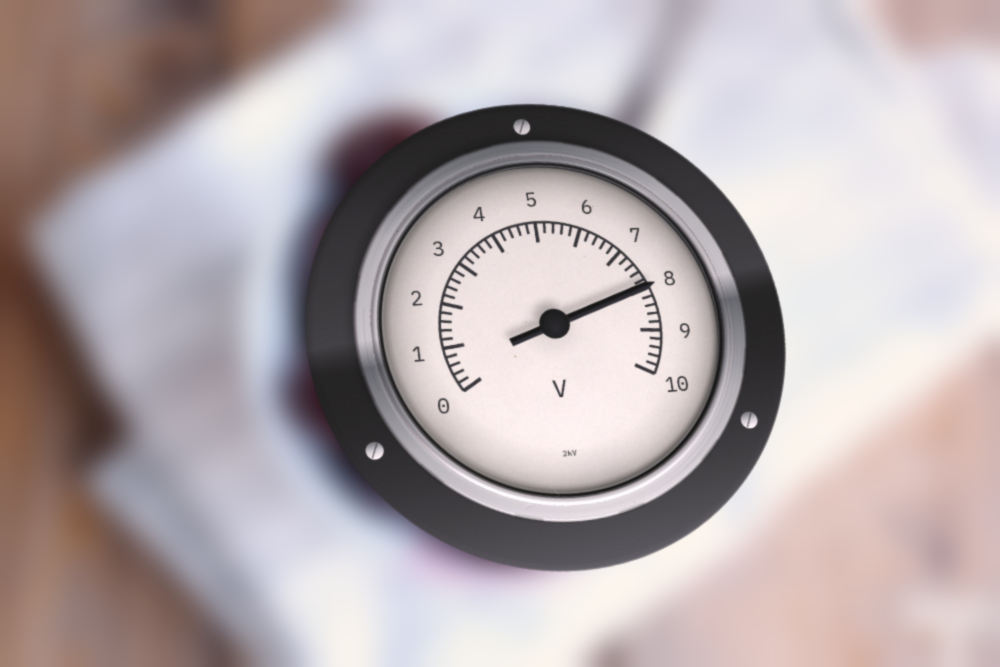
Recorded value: 8 V
